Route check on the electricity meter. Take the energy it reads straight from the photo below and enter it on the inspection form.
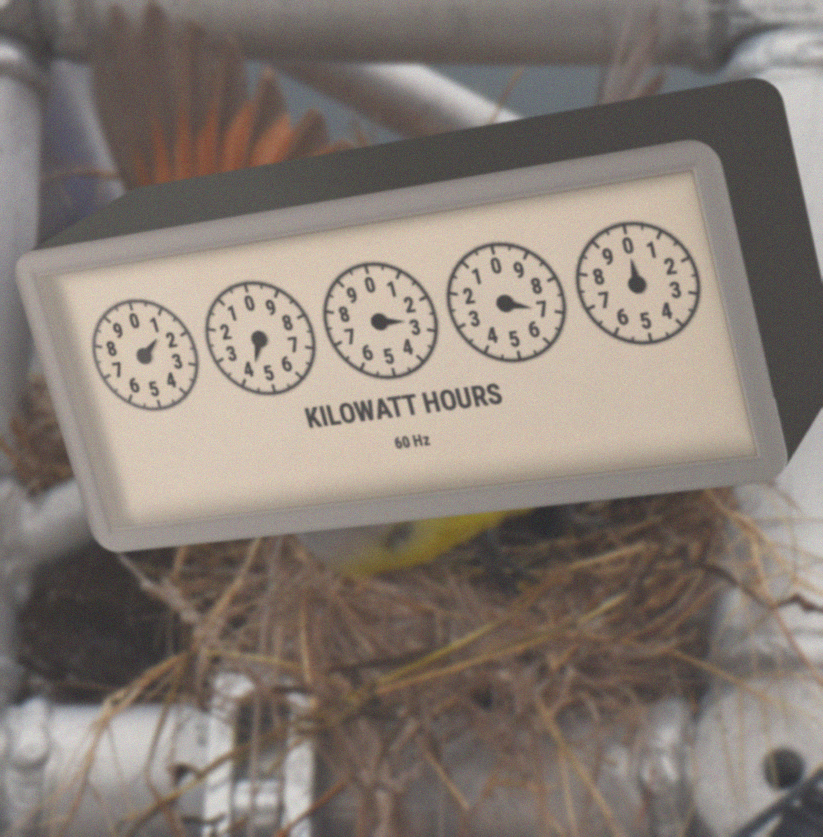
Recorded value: 14270 kWh
